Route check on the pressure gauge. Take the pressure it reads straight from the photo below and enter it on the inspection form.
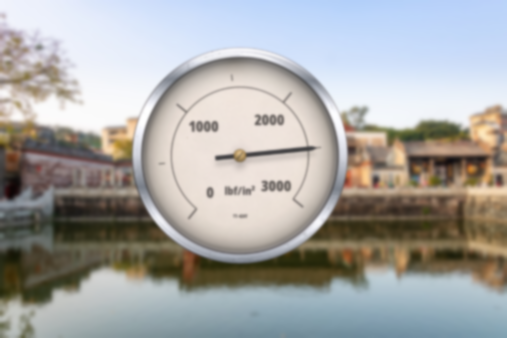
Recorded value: 2500 psi
